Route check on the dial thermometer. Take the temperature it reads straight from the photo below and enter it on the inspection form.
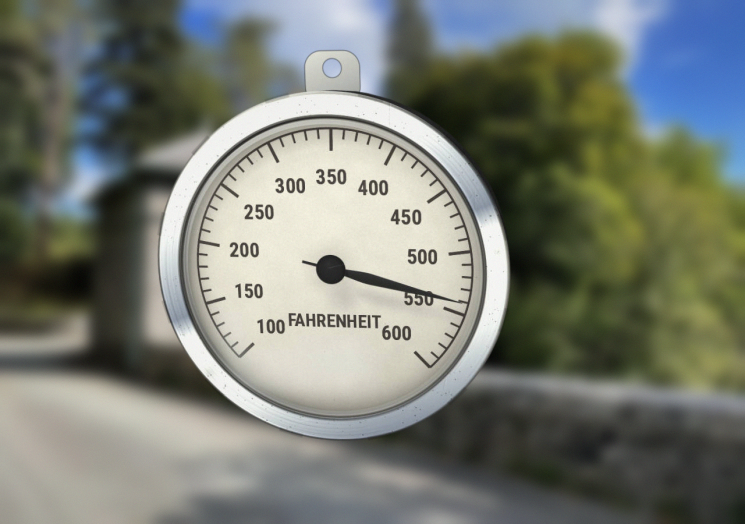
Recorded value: 540 °F
